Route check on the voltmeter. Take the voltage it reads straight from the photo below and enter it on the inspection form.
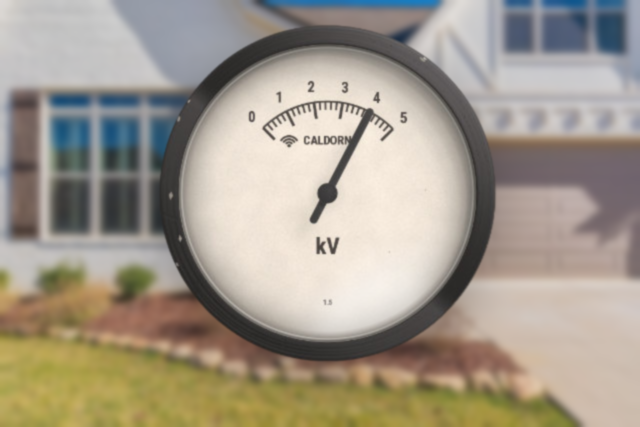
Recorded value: 4 kV
